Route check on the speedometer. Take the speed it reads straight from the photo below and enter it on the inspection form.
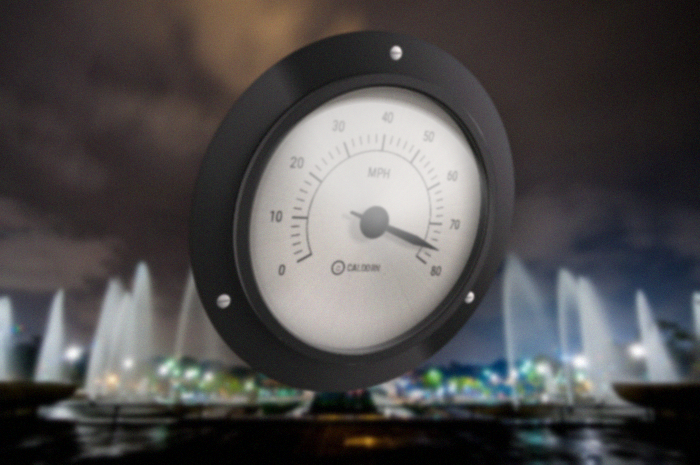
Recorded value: 76 mph
